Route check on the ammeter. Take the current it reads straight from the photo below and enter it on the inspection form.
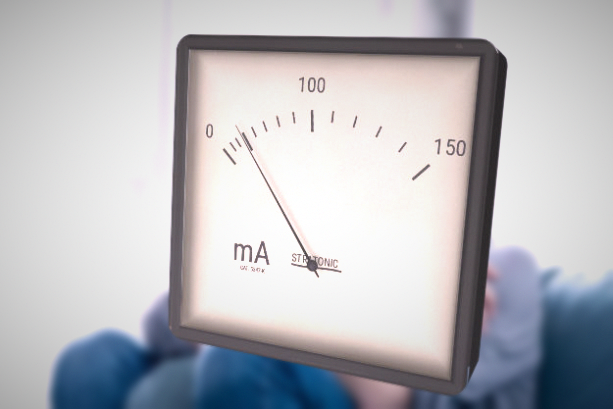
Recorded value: 50 mA
